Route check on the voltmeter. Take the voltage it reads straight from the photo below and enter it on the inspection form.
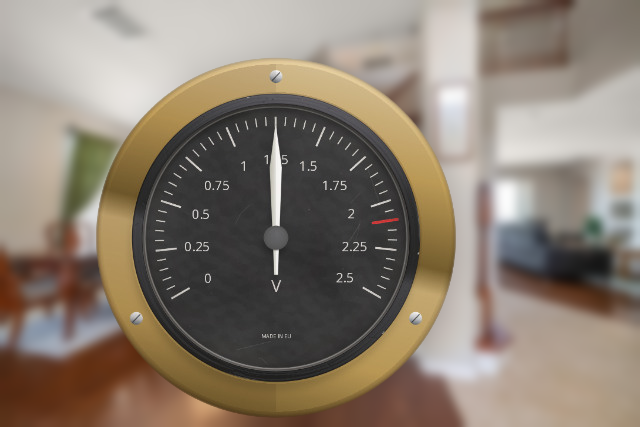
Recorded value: 1.25 V
